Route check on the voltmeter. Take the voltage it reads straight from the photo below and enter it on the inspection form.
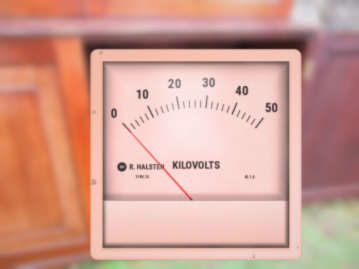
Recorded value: 0 kV
